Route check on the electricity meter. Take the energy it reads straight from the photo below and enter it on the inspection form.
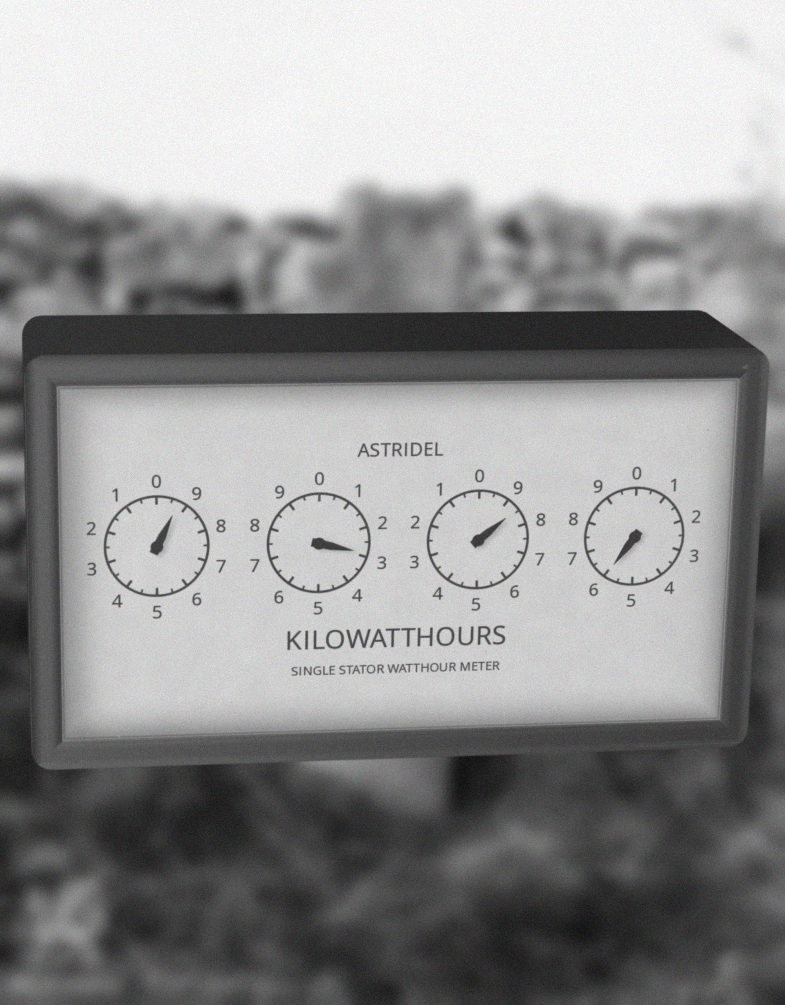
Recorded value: 9286 kWh
